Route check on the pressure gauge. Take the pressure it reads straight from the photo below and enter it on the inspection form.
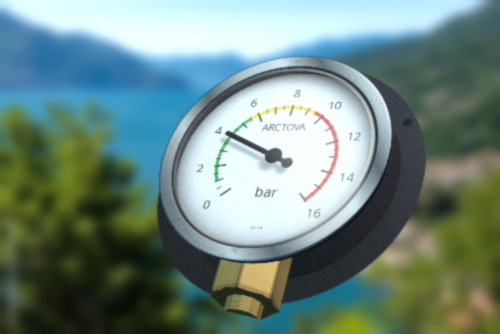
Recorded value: 4 bar
